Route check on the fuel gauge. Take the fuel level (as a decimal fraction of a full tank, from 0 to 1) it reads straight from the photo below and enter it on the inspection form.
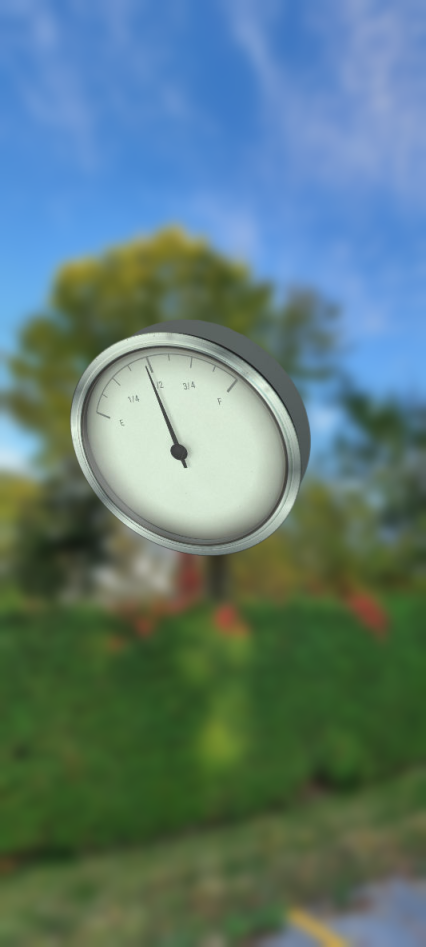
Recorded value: 0.5
